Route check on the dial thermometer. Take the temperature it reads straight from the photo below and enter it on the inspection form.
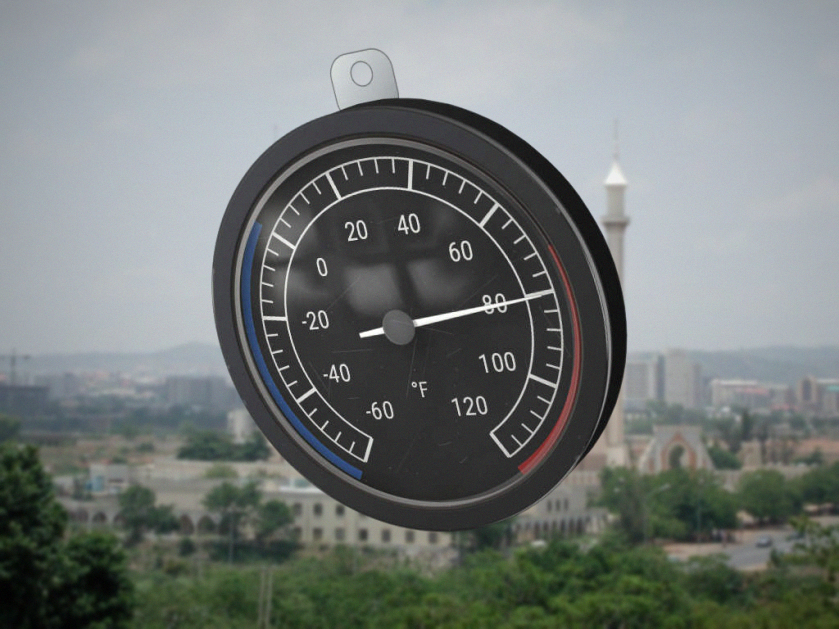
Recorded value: 80 °F
